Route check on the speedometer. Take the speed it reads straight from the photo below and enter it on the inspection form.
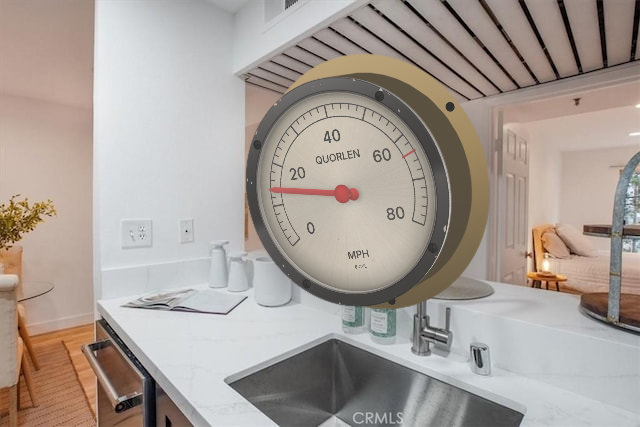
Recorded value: 14 mph
